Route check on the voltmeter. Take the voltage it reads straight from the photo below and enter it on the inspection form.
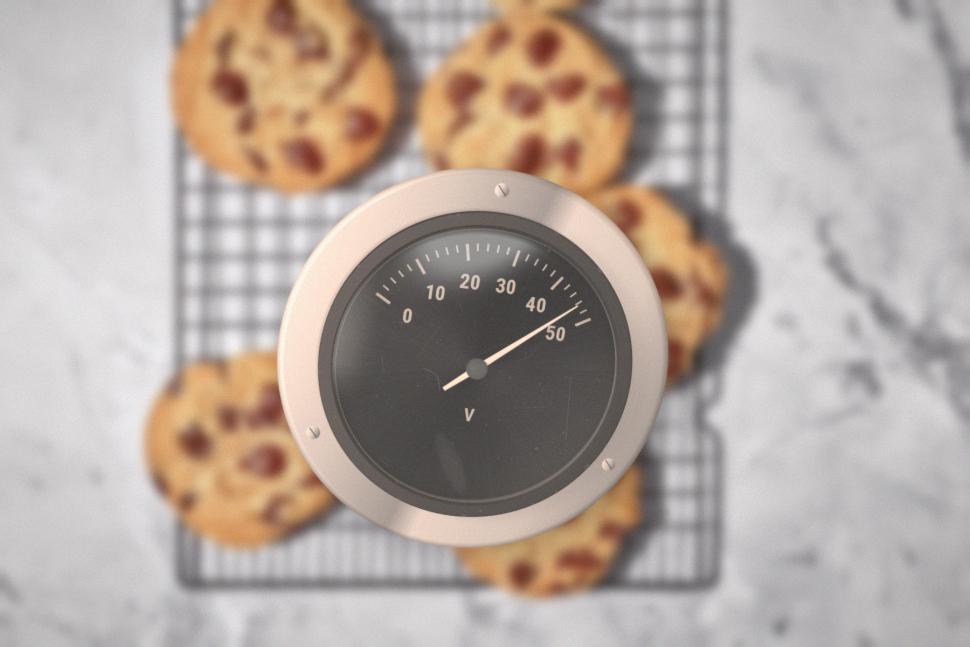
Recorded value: 46 V
